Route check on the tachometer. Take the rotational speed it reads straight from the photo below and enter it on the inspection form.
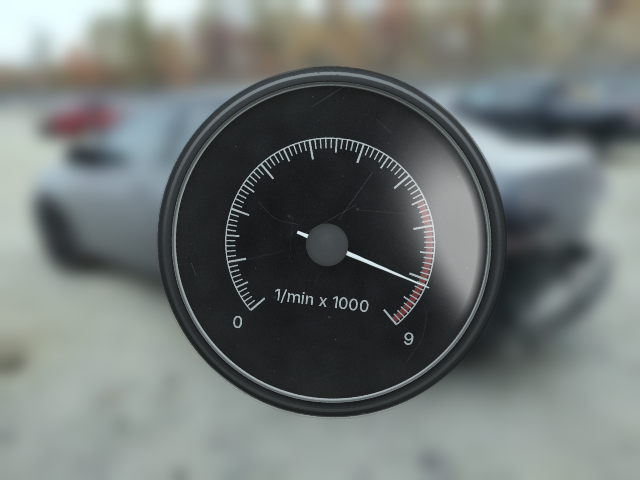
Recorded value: 8100 rpm
